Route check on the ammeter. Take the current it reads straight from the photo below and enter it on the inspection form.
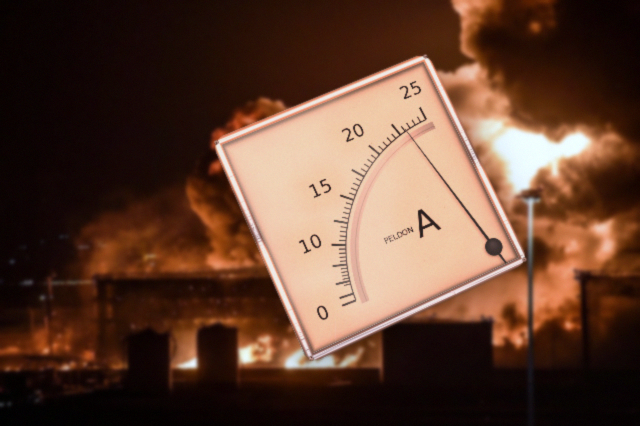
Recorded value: 23 A
